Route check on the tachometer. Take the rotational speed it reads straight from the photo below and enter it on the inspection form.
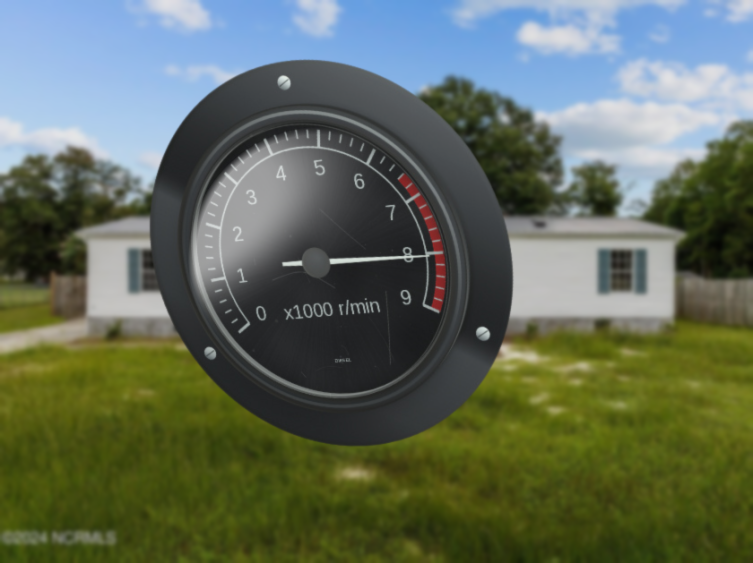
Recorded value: 8000 rpm
